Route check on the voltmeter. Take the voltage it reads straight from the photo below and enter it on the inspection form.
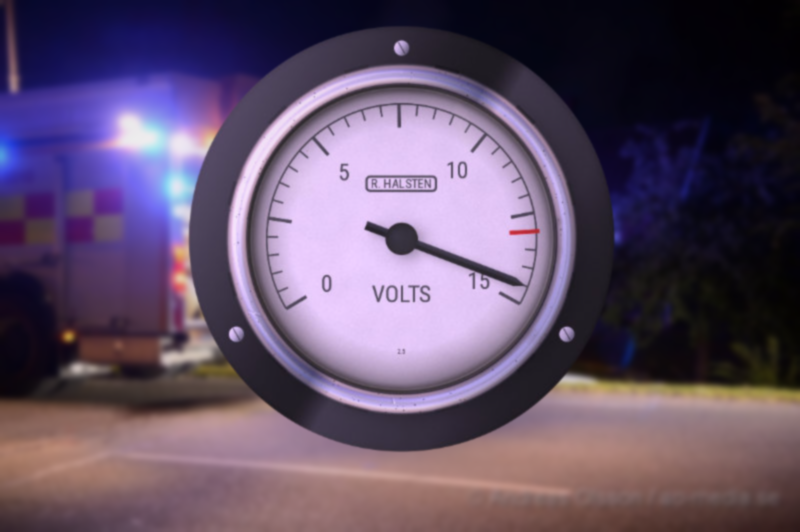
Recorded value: 14.5 V
